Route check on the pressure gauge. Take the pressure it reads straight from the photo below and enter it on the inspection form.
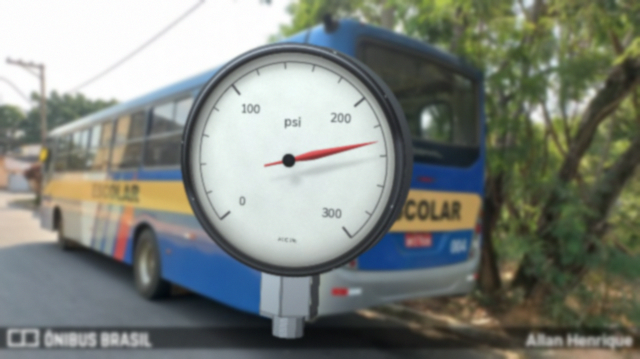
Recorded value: 230 psi
